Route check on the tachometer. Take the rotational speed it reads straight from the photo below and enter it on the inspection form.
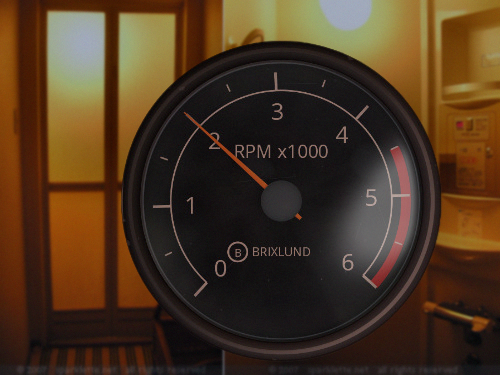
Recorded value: 2000 rpm
